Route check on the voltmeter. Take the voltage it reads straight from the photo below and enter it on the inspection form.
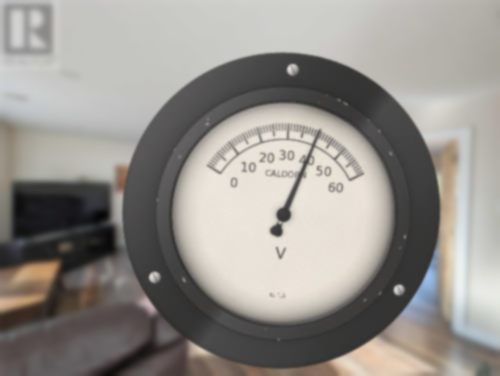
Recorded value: 40 V
